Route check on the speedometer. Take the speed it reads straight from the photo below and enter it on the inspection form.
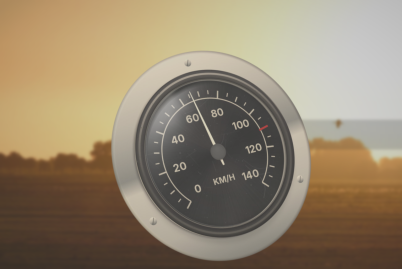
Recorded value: 65 km/h
